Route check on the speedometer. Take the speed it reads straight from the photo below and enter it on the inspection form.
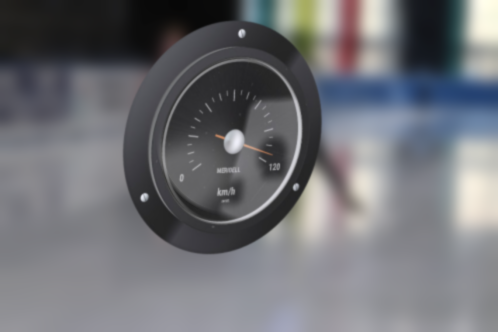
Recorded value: 115 km/h
